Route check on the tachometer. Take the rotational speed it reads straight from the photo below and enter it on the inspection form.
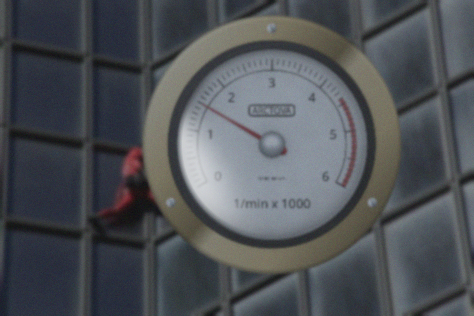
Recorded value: 1500 rpm
